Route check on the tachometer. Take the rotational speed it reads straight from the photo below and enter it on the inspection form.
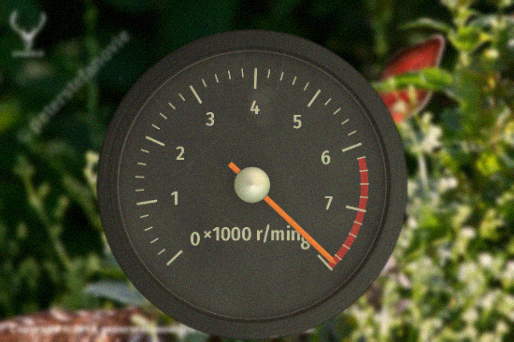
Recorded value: 7900 rpm
